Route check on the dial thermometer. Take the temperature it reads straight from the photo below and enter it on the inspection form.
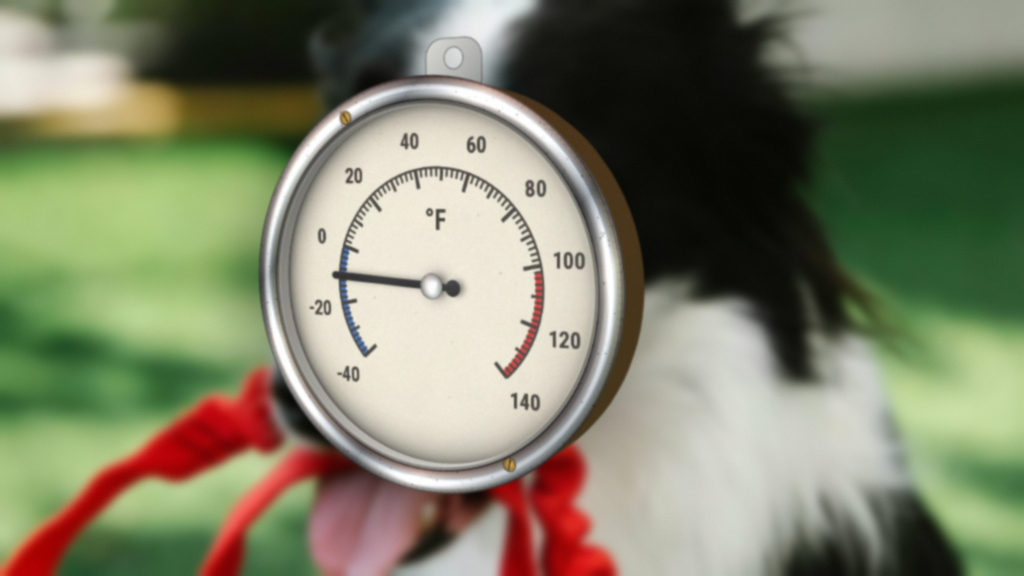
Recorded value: -10 °F
